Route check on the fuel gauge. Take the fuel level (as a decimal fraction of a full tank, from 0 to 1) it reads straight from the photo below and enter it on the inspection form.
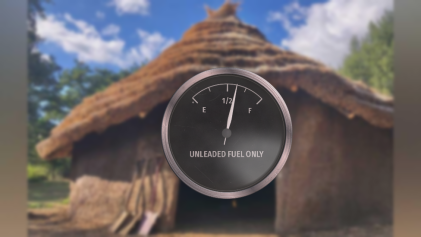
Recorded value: 0.625
